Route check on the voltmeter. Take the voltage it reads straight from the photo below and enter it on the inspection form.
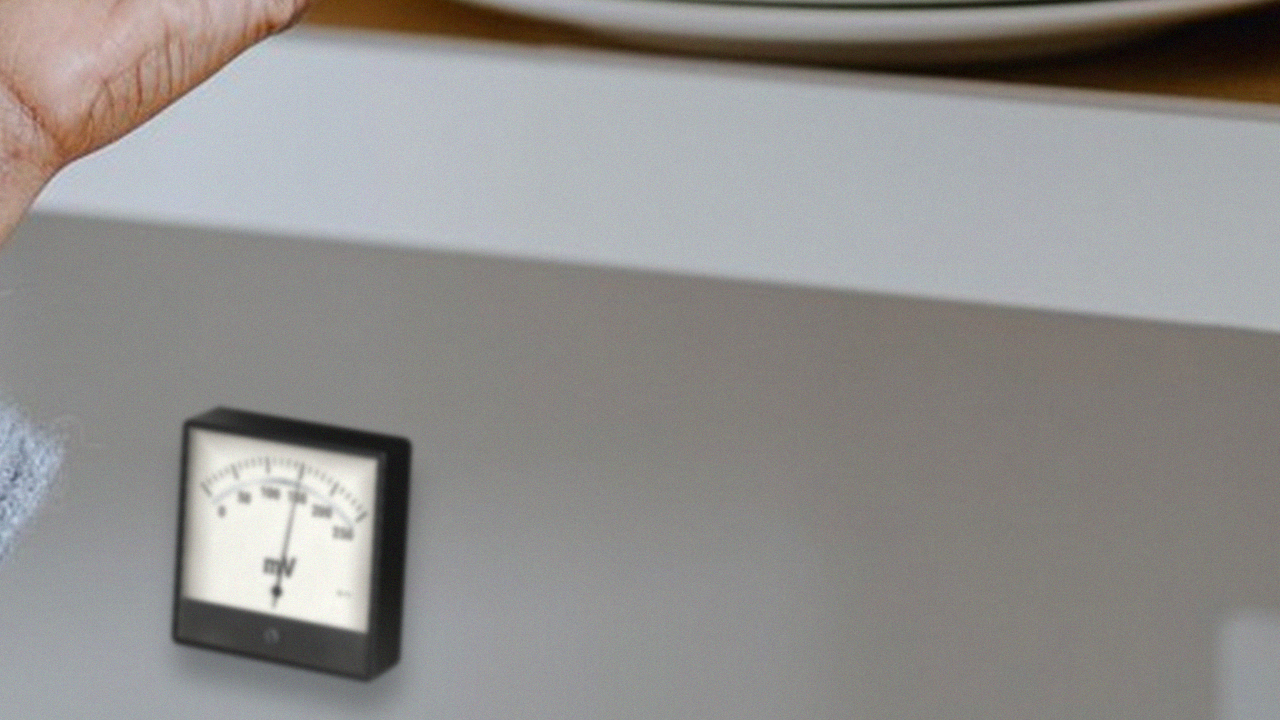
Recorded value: 150 mV
